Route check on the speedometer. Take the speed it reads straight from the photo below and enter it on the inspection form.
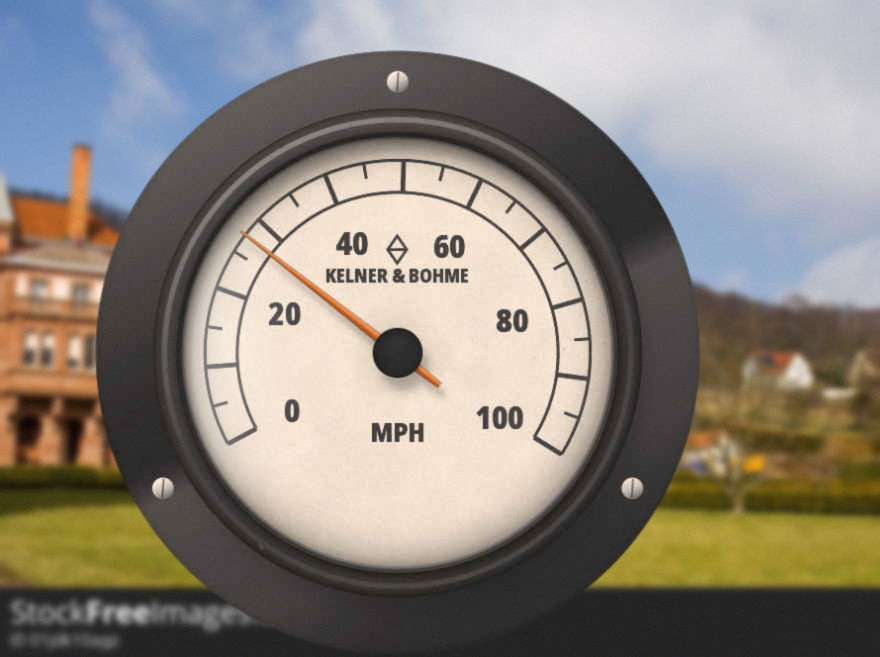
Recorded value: 27.5 mph
